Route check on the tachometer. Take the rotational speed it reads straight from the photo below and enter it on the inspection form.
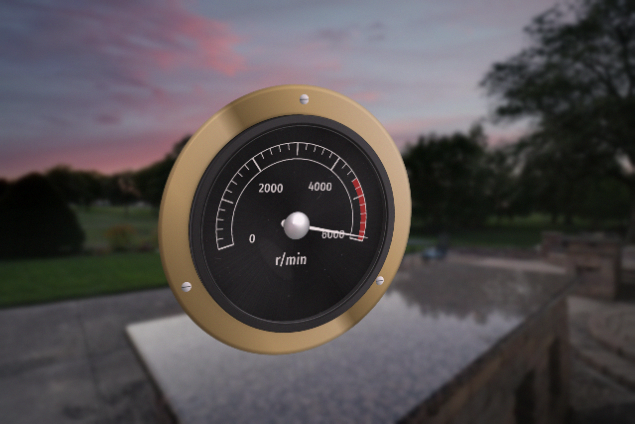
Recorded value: 5900 rpm
